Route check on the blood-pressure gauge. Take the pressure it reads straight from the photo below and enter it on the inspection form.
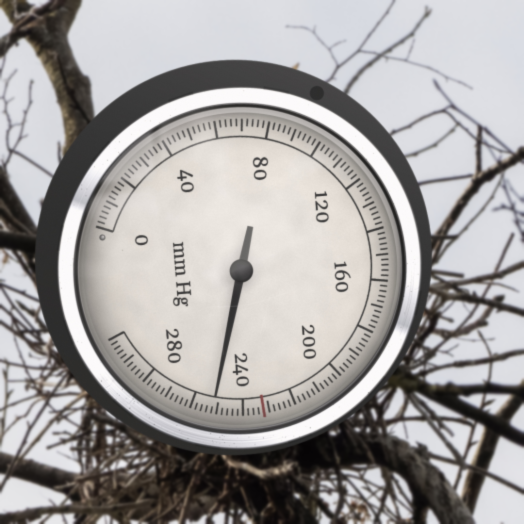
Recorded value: 252 mmHg
